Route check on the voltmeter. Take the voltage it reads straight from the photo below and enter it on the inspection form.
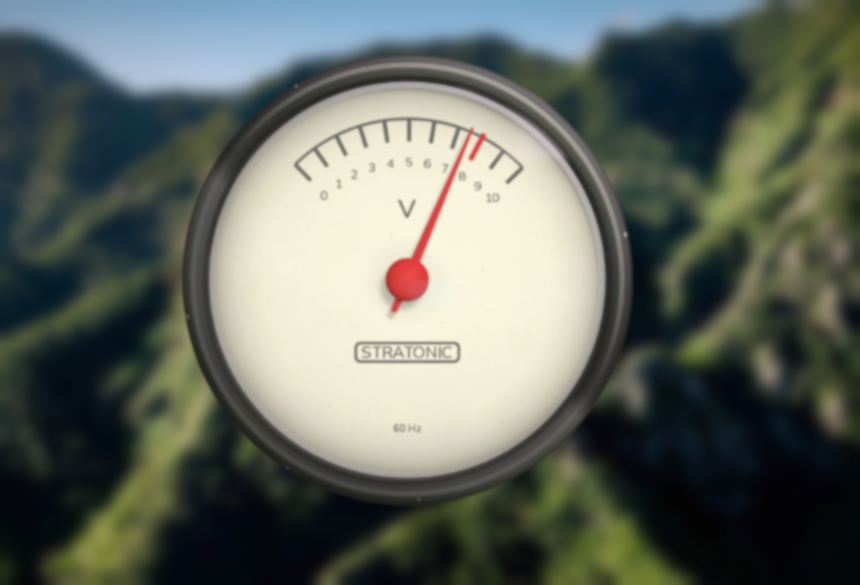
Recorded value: 7.5 V
